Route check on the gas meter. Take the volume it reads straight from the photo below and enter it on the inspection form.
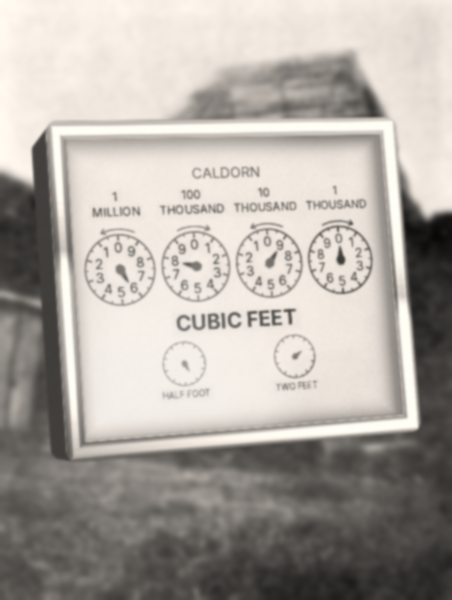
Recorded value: 579000 ft³
